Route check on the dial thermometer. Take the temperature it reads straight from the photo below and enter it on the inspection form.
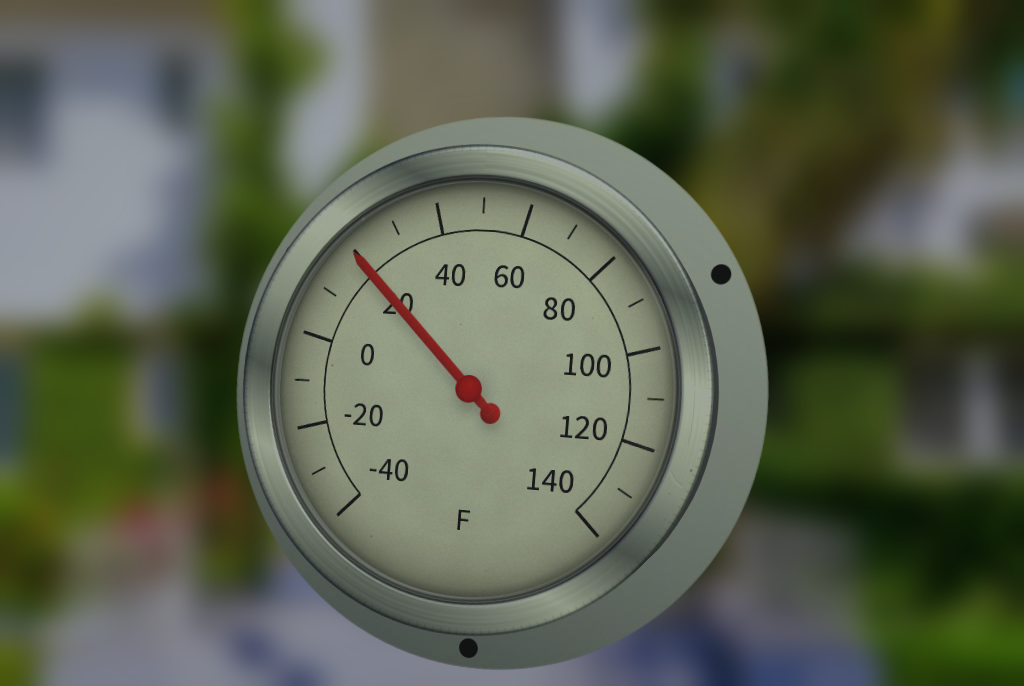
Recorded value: 20 °F
